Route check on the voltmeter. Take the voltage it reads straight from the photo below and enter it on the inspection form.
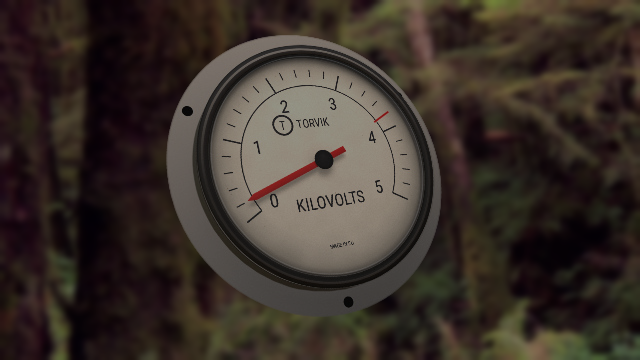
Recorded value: 0.2 kV
